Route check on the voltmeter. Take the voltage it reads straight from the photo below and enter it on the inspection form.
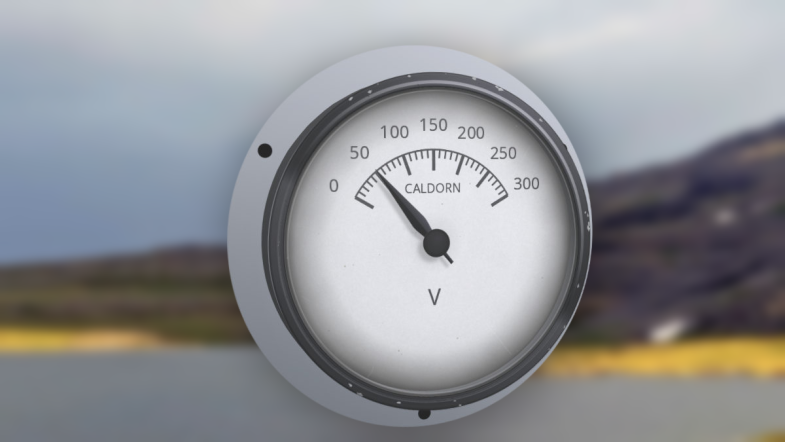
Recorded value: 50 V
